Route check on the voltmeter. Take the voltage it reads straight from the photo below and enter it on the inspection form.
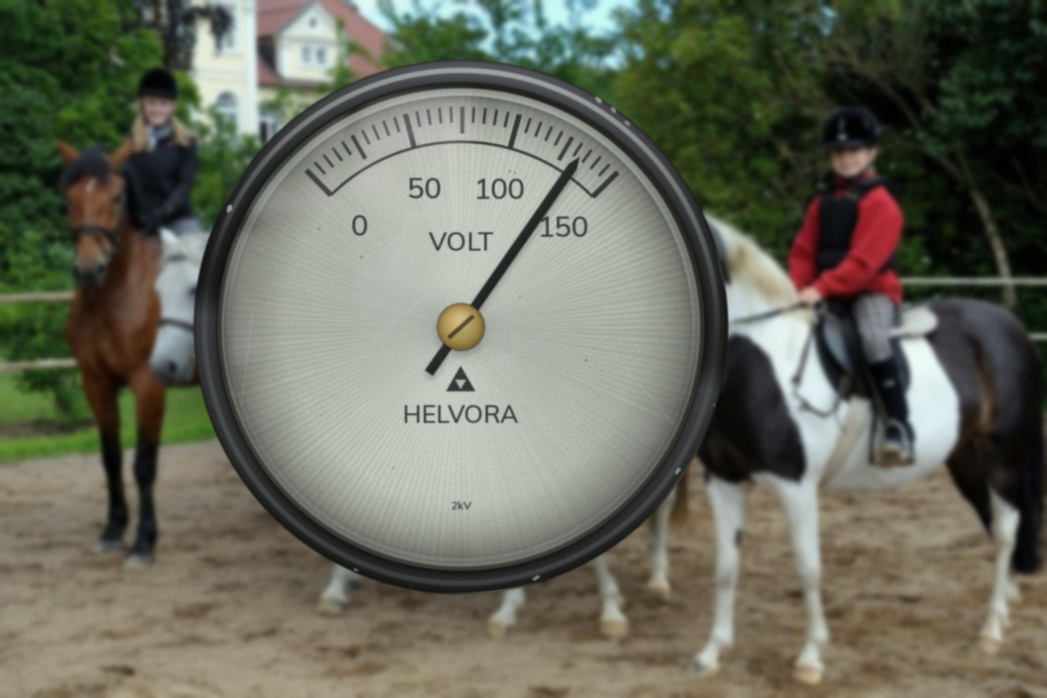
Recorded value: 132.5 V
